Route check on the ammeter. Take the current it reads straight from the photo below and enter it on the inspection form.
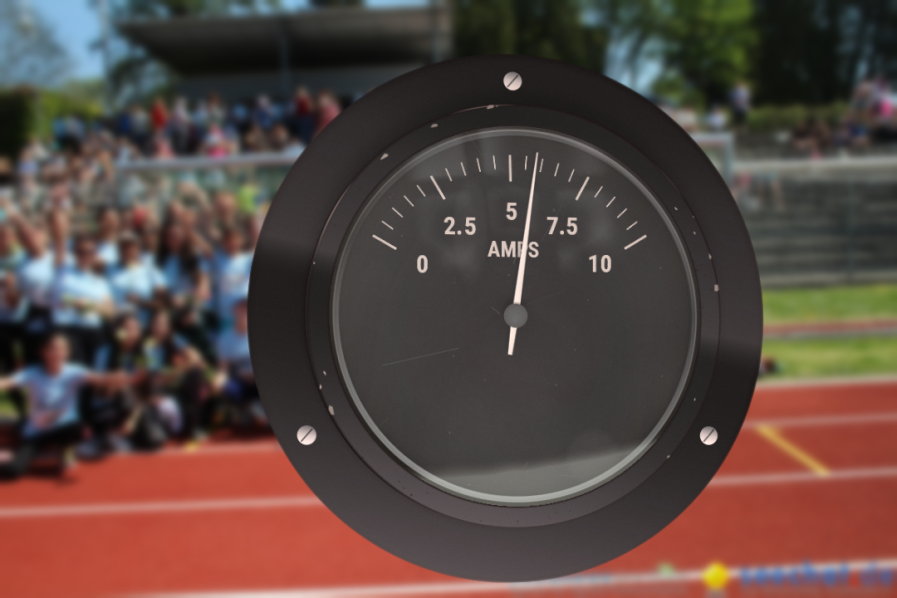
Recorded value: 5.75 A
